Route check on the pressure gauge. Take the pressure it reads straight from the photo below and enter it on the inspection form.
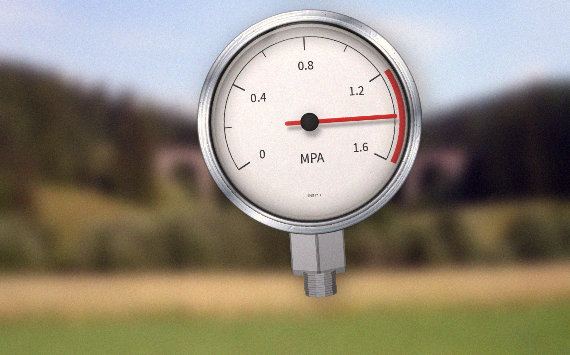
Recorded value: 1.4 MPa
